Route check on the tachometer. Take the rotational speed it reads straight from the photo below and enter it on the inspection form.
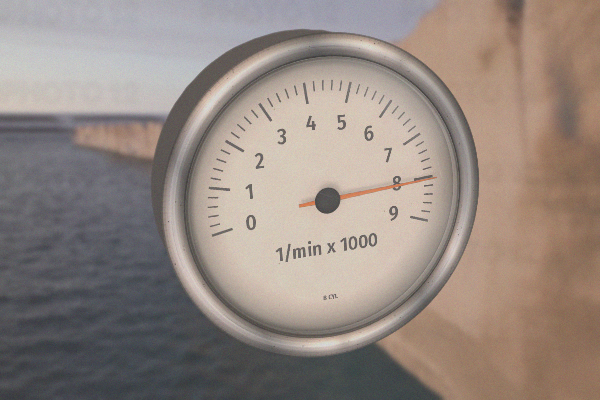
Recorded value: 8000 rpm
